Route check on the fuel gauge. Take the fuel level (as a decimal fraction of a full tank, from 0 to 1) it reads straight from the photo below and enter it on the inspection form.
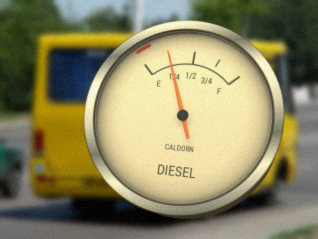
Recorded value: 0.25
